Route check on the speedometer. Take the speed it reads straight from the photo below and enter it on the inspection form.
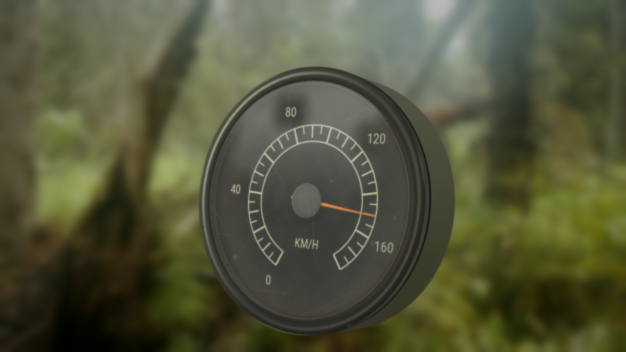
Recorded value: 150 km/h
